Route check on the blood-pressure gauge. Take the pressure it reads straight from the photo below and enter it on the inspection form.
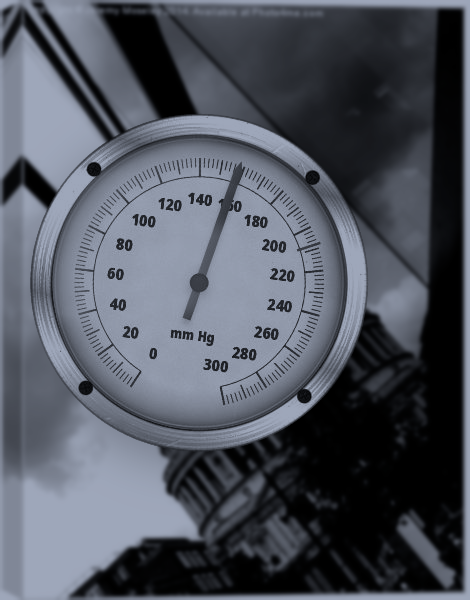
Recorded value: 158 mmHg
